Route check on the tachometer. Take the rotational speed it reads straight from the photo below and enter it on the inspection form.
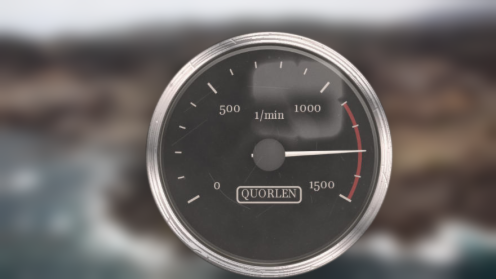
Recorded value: 1300 rpm
